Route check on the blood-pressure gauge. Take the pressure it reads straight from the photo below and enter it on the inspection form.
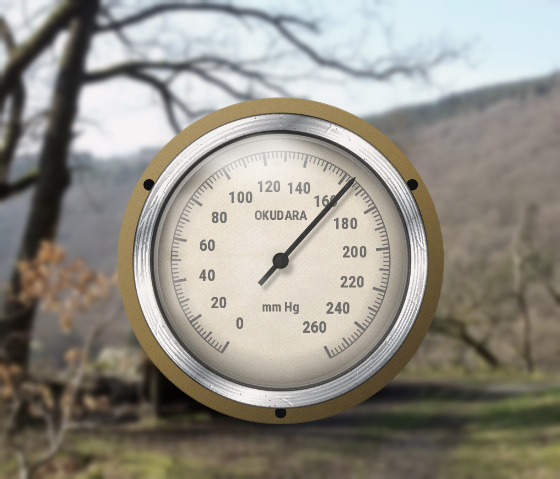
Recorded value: 164 mmHg
